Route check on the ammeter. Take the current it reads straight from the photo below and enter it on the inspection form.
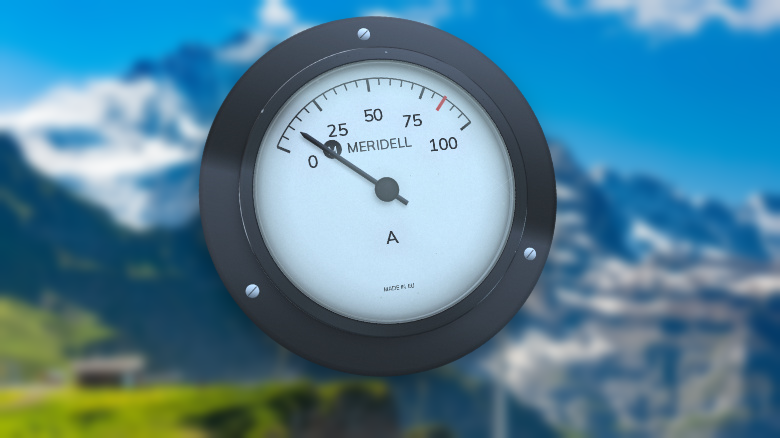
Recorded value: 10 A
